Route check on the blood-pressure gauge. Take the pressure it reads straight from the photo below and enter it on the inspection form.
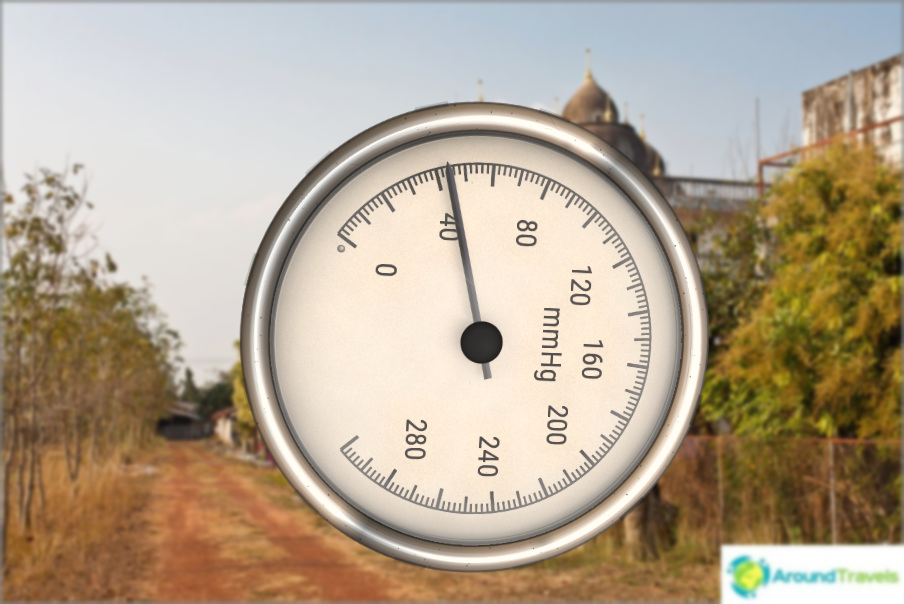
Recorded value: 44 mmHg
